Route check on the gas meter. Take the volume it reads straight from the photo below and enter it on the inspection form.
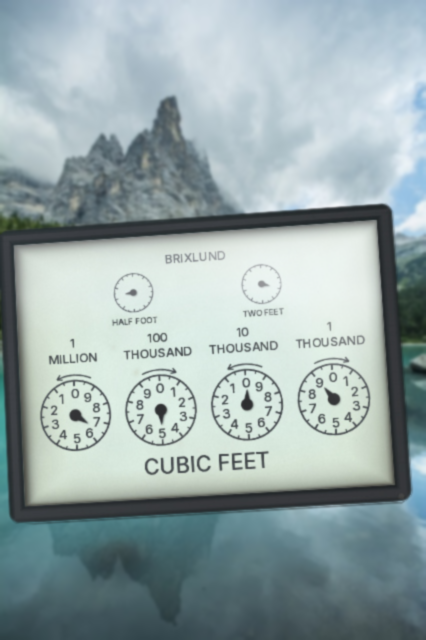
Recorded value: 649900 ft³
